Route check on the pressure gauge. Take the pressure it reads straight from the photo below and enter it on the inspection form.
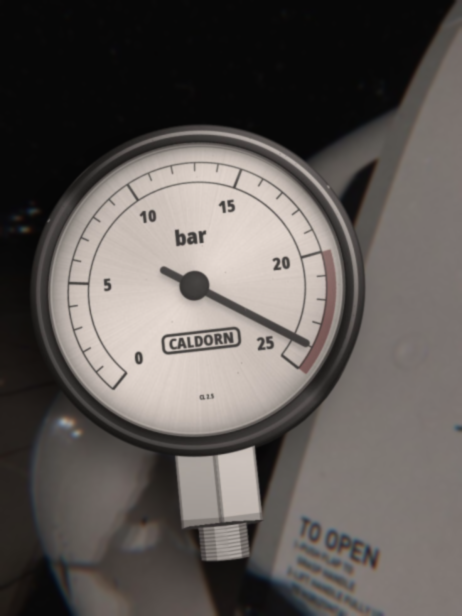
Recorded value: 24 bar
